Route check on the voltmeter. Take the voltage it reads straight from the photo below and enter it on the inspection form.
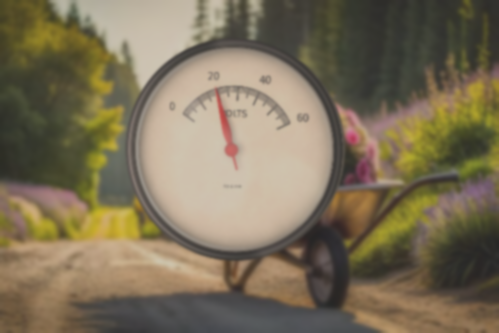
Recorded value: 20 V
